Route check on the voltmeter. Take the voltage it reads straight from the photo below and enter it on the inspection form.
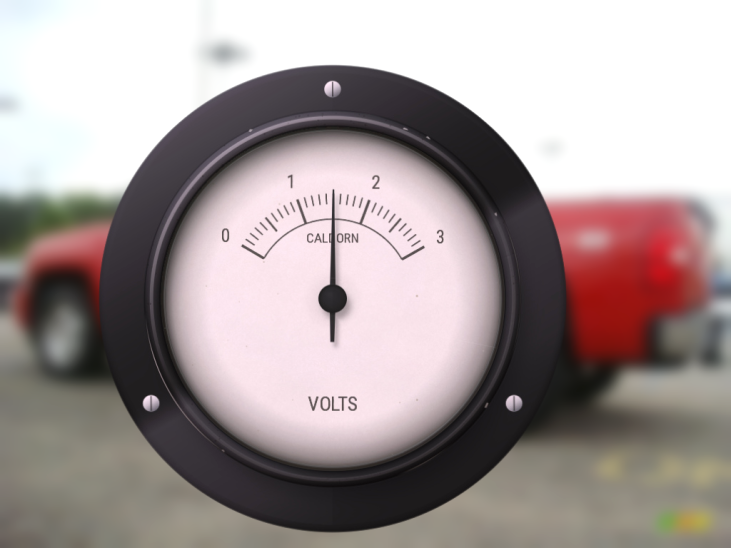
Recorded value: 1.5 V
